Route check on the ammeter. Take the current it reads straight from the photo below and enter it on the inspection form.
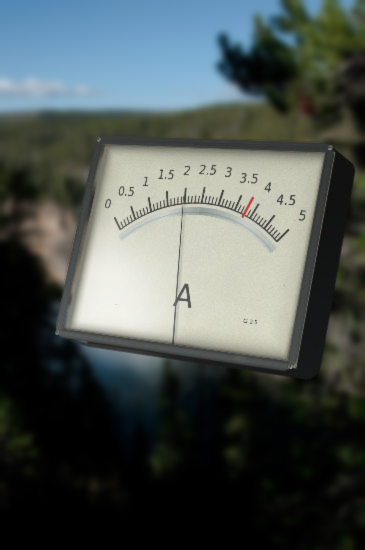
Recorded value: 2 A
